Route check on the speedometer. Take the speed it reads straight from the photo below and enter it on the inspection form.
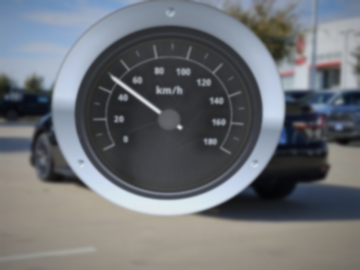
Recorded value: 50 km/h
